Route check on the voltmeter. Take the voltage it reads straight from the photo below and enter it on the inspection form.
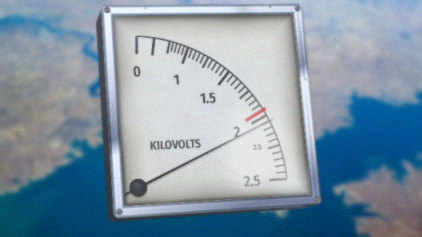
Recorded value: 2.05 kV
